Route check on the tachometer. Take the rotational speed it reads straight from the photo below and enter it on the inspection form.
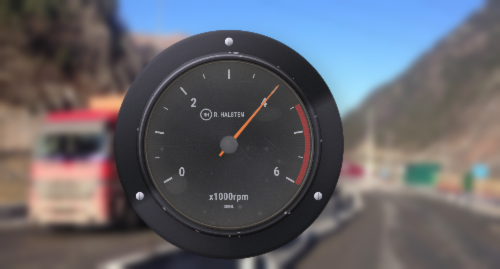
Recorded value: 4000 rpm
